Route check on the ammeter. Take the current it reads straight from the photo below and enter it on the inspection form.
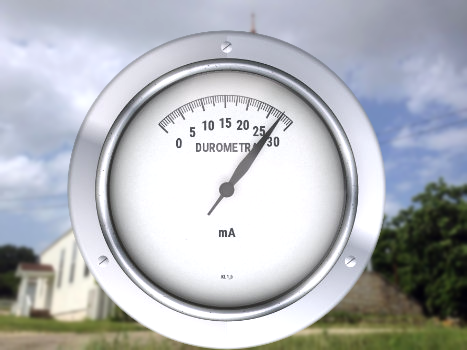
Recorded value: 27.5 mA
